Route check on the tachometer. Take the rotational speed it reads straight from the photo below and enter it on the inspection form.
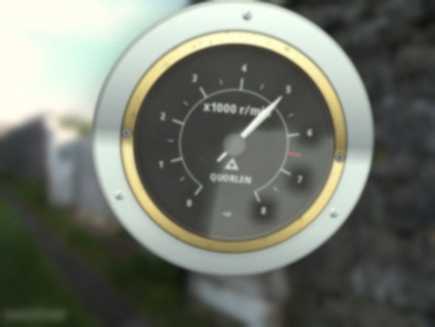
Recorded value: 5000 rpm
